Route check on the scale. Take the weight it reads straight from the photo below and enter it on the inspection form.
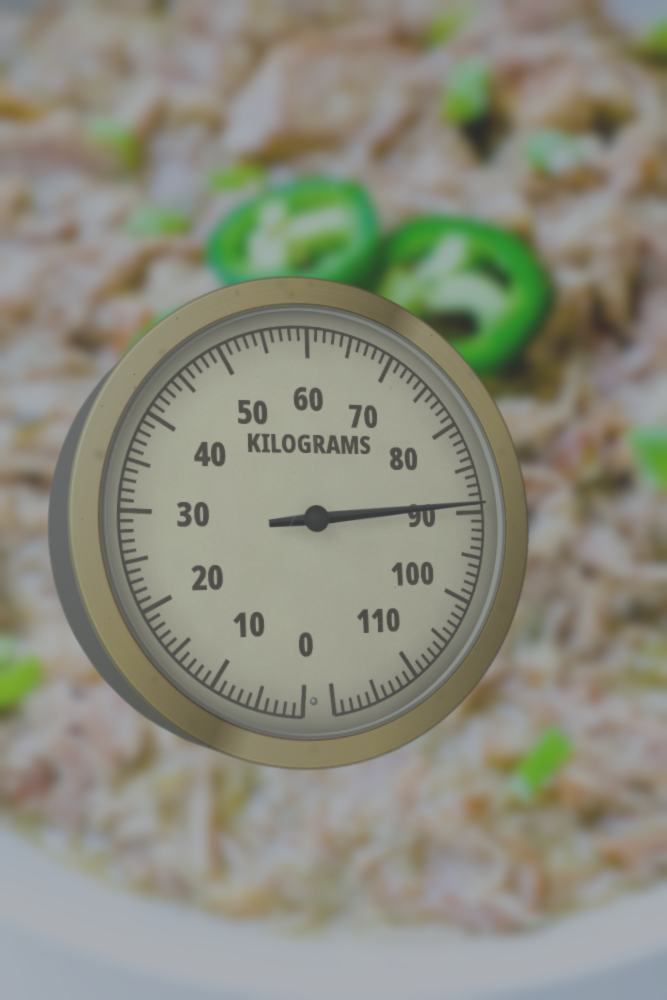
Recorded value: 89 kg
